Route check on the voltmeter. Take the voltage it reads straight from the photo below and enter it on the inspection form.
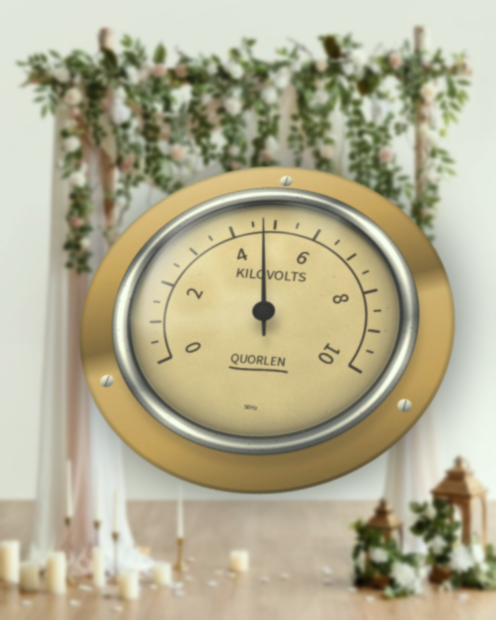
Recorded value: 4.75 kV
